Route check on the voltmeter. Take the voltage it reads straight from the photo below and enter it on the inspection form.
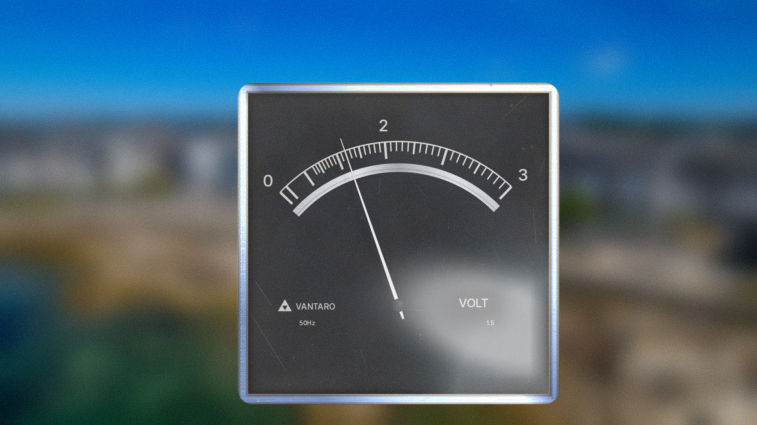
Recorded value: 1.6 V
